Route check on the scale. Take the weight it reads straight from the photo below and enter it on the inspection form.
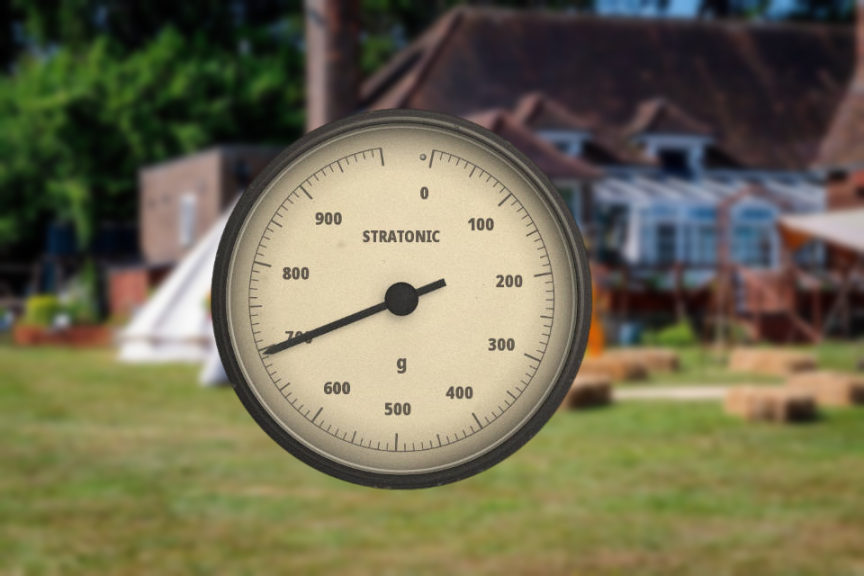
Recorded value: 695 g
